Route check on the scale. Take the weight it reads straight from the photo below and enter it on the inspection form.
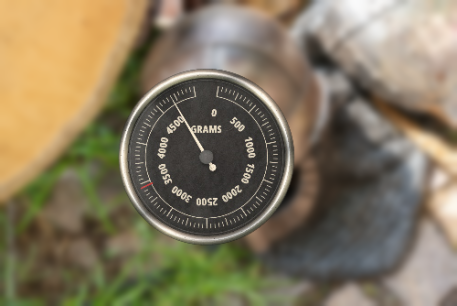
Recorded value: 4700 g
